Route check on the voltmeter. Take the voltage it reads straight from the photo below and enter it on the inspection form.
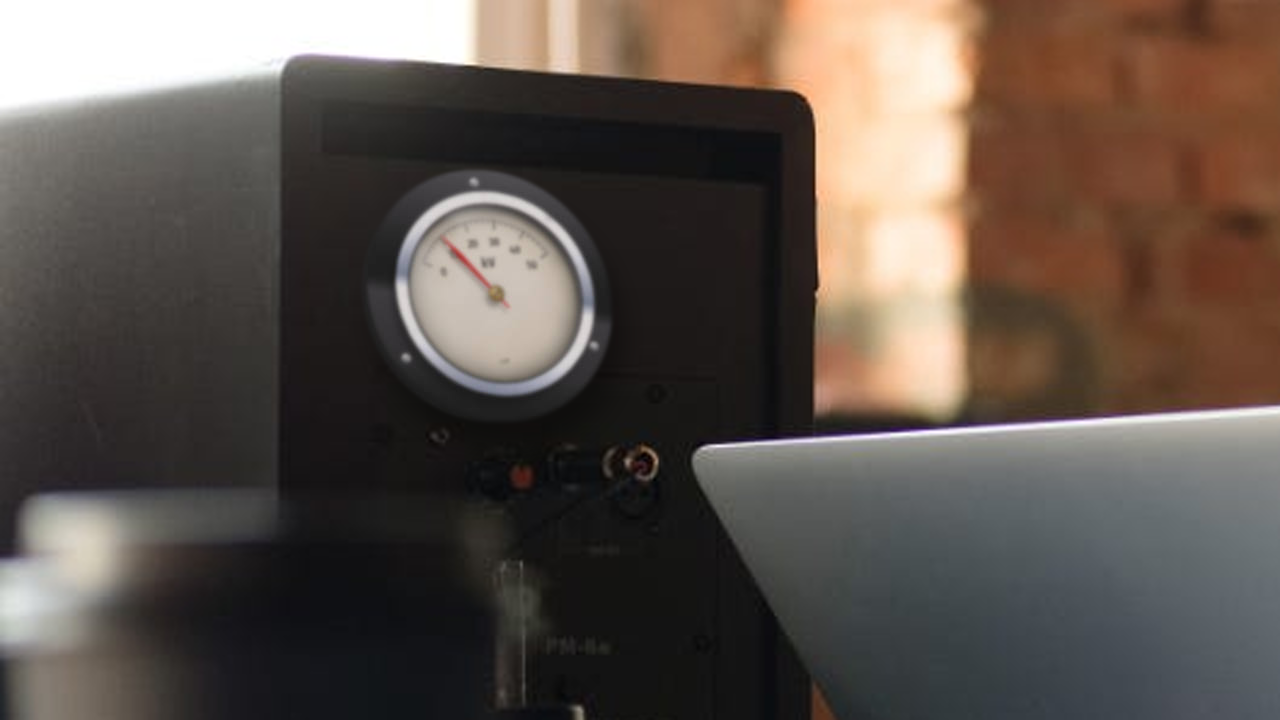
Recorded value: 10 kV
